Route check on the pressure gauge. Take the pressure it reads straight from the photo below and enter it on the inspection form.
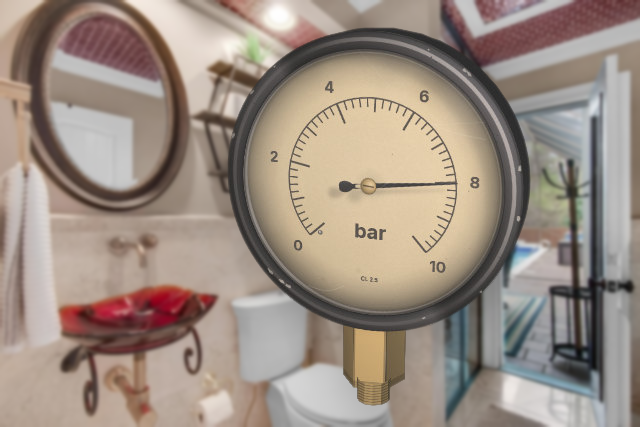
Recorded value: 8 bar
